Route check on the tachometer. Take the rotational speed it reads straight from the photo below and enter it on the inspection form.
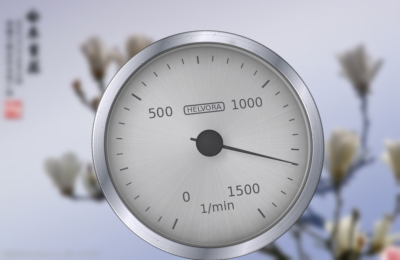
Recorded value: 1300 rpm
